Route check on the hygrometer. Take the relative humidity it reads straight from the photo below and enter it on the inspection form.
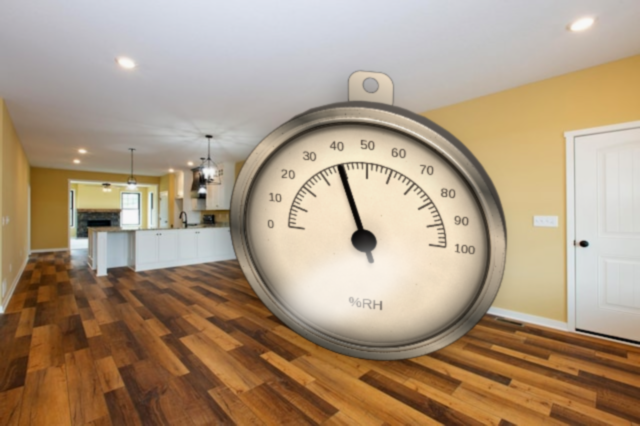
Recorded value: 40 %
